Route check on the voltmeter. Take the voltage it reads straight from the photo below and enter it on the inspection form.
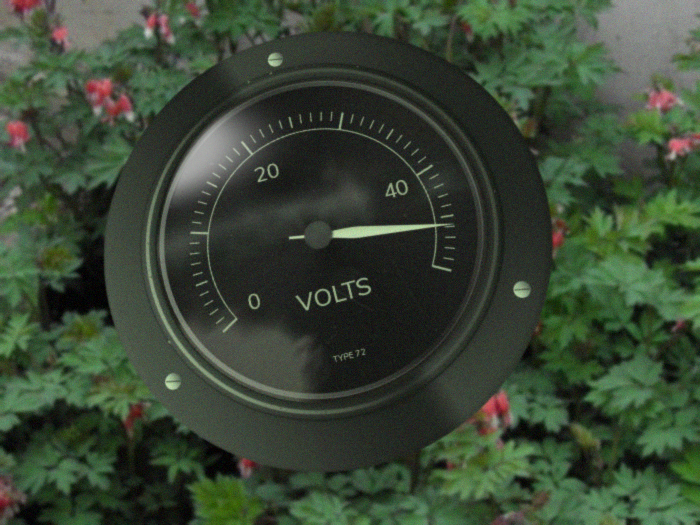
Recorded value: 46 V
